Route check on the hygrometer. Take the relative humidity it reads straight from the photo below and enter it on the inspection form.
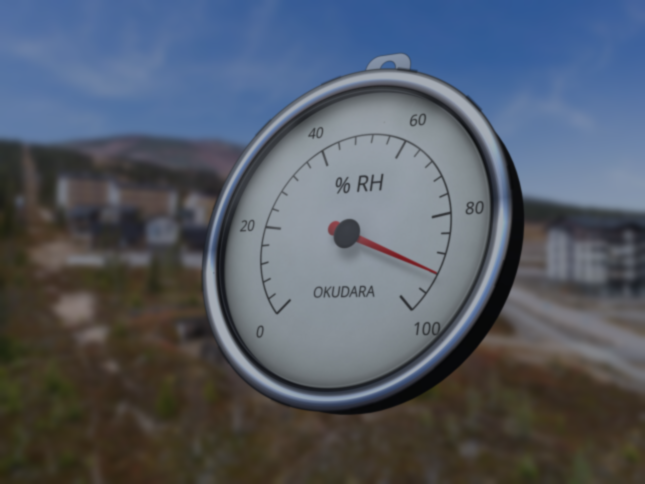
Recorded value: 92 %
